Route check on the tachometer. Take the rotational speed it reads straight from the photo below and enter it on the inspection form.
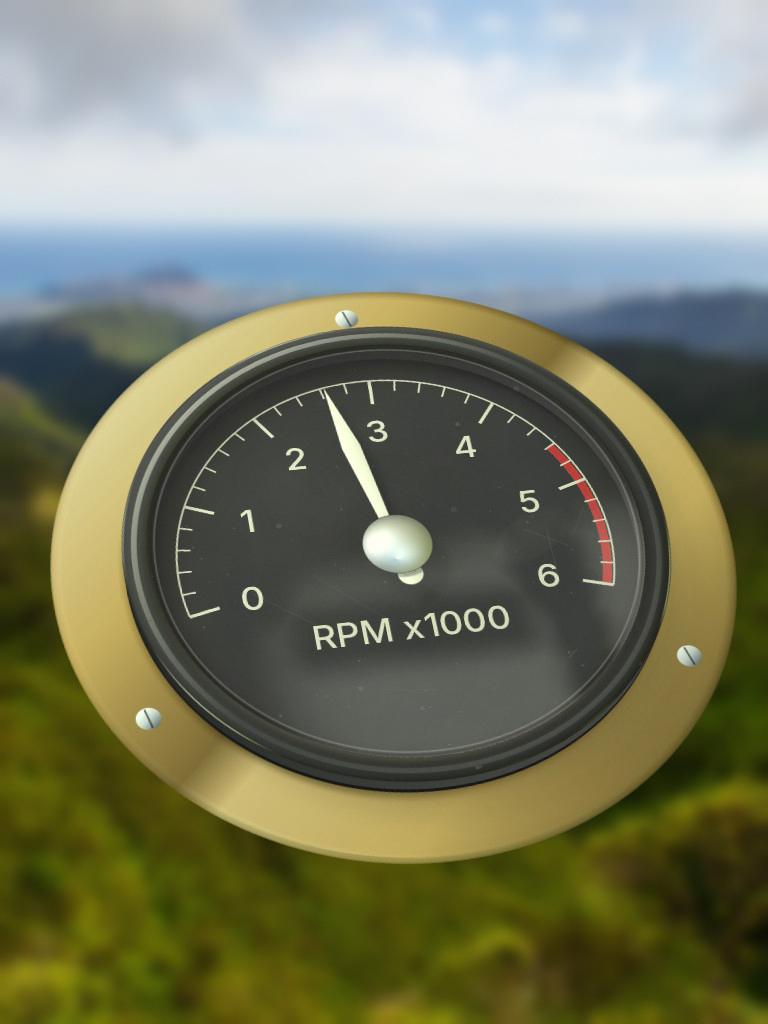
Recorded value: 2600 rpm
